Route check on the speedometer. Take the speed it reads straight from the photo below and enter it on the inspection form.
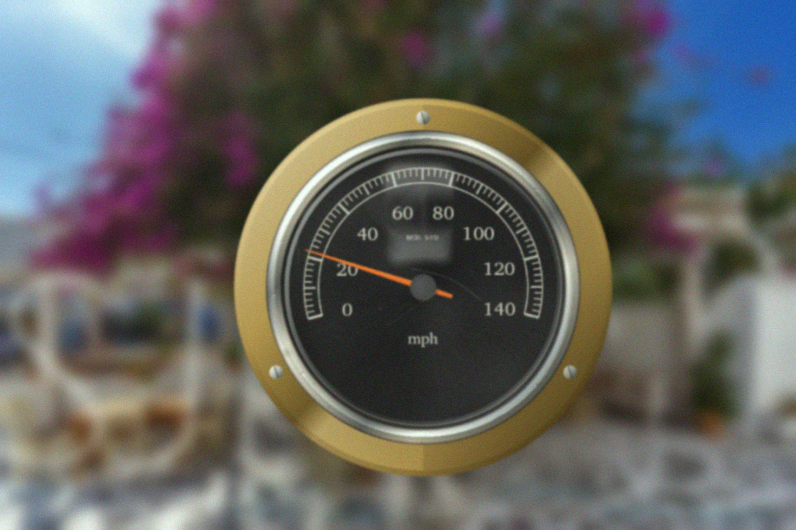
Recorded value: 22 mph
